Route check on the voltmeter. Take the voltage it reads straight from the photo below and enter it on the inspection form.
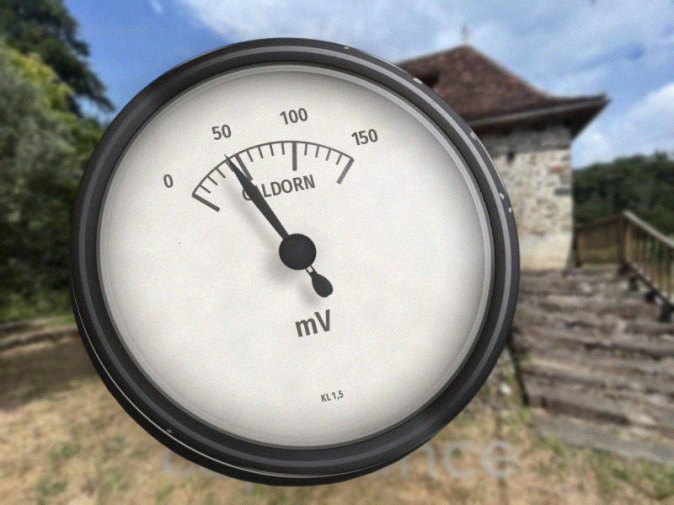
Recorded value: 40 mV
